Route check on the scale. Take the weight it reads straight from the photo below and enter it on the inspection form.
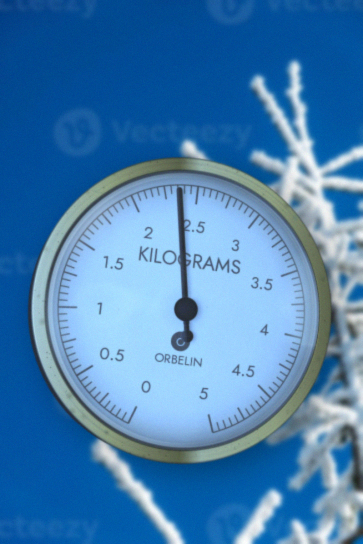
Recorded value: 2.35 kg
